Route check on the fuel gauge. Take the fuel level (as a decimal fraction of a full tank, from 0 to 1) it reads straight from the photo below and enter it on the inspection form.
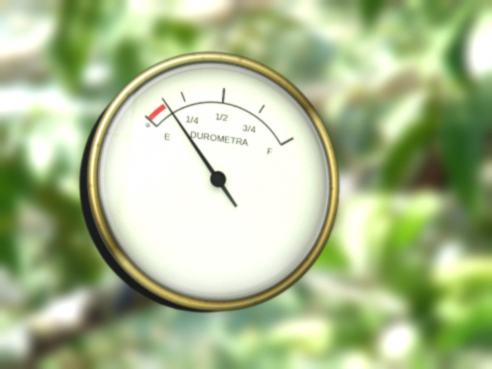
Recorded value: 0.125
